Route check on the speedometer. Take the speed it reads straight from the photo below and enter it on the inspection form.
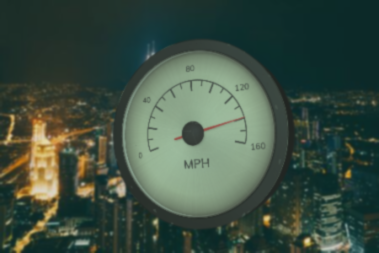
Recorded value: 140 mph
